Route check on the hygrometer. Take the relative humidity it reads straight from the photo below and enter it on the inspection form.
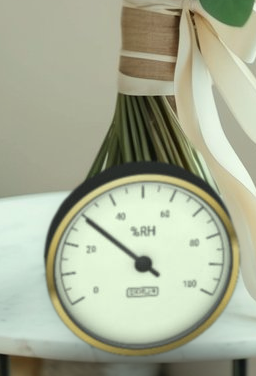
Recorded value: 30 %
